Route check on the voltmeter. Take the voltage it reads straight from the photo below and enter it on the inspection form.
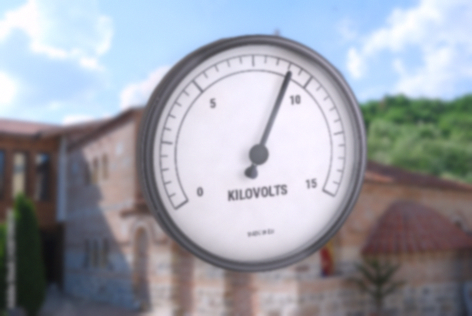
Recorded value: 9 kV
